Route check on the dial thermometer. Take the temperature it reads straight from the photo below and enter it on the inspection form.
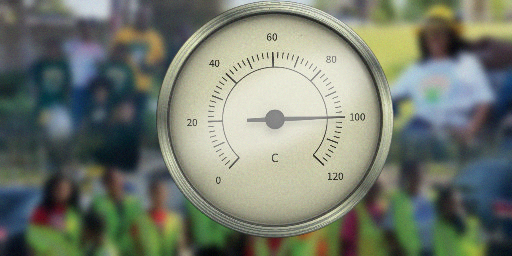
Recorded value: 100 °C
